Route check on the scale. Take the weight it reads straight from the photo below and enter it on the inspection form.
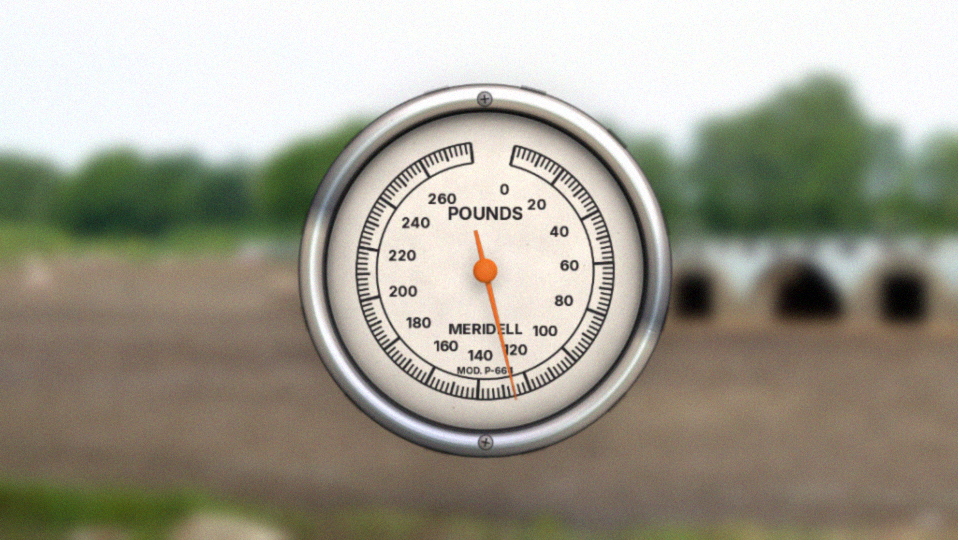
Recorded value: 126 lb
